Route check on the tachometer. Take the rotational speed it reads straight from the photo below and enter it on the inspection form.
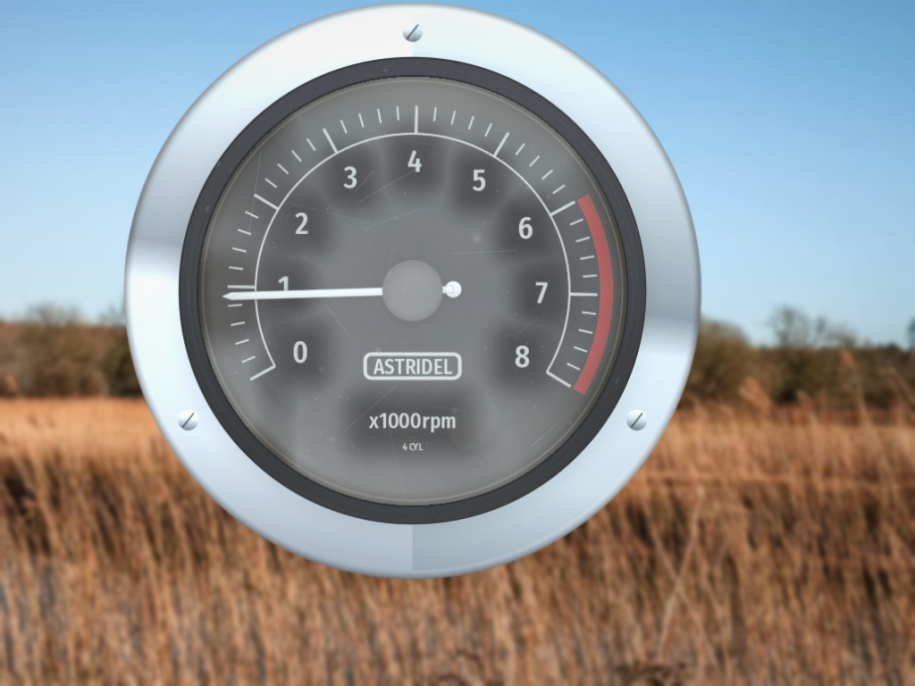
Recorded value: 900 rpm
